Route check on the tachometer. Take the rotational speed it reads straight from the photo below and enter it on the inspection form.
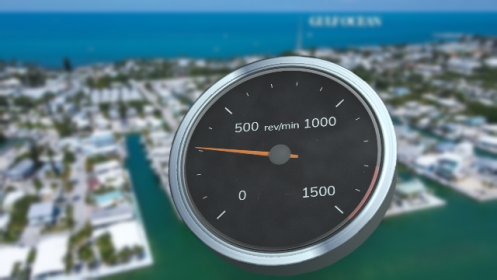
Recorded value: 300 rpm
